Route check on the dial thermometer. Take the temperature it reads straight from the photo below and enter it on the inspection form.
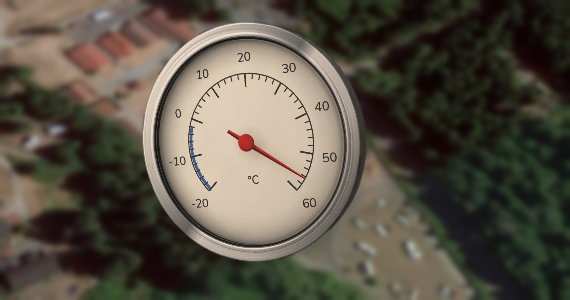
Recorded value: 56 °C
